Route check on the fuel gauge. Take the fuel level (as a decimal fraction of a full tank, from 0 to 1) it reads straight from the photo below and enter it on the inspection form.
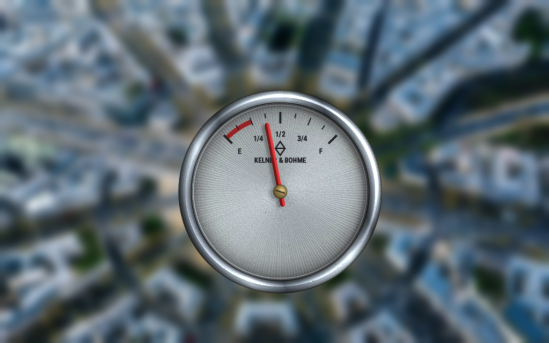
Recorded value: 0.375
